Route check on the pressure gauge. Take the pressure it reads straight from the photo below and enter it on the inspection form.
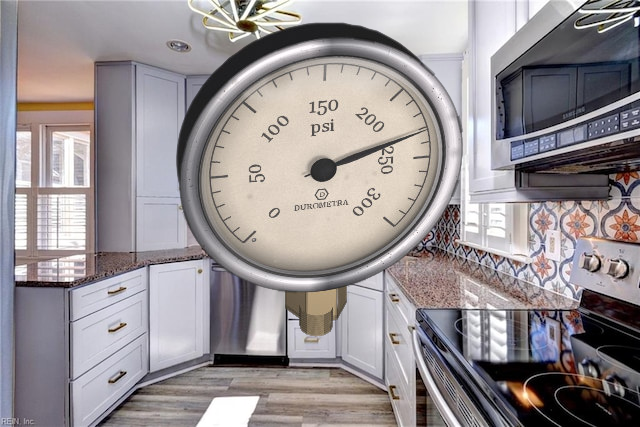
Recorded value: 230 psi
